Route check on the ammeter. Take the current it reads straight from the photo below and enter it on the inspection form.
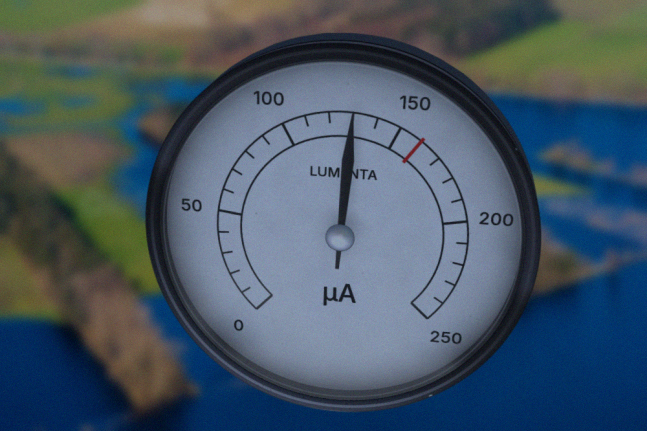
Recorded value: 130 µA
